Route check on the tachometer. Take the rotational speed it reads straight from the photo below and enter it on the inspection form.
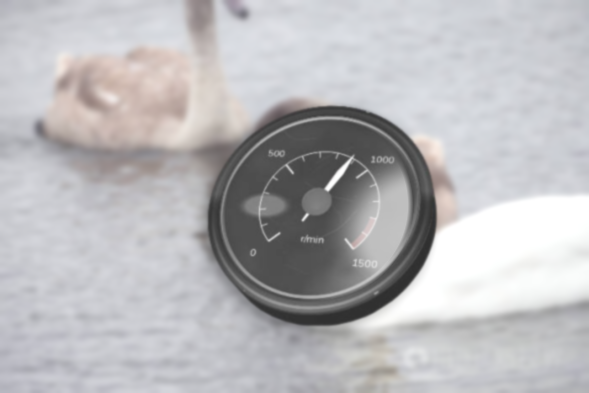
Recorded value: 900 rpm
